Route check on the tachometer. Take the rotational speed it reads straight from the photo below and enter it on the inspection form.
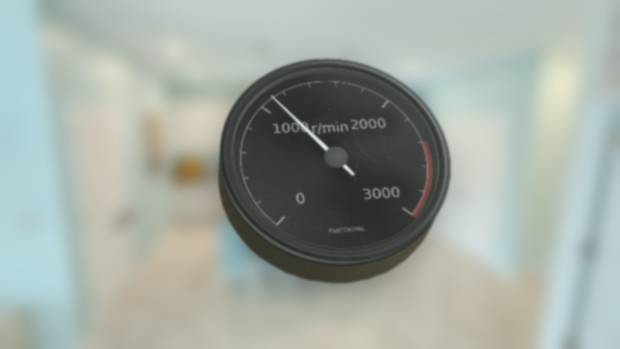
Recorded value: 1100 rpm
